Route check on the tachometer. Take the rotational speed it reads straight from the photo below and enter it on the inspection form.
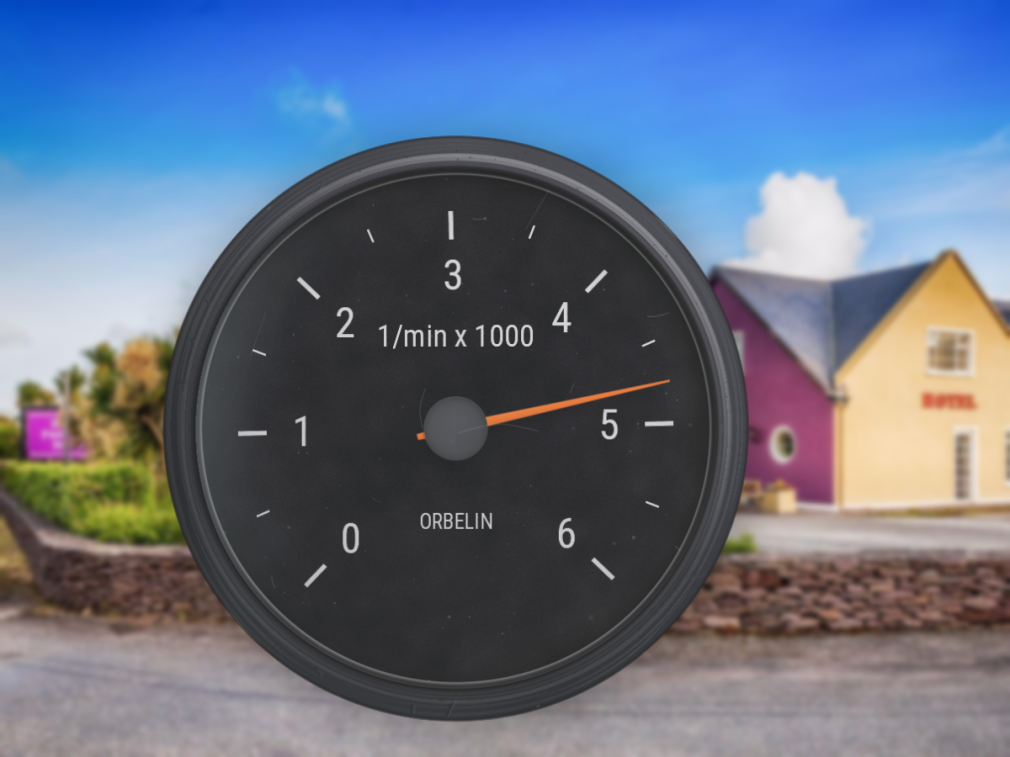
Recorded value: 4750 rpm
